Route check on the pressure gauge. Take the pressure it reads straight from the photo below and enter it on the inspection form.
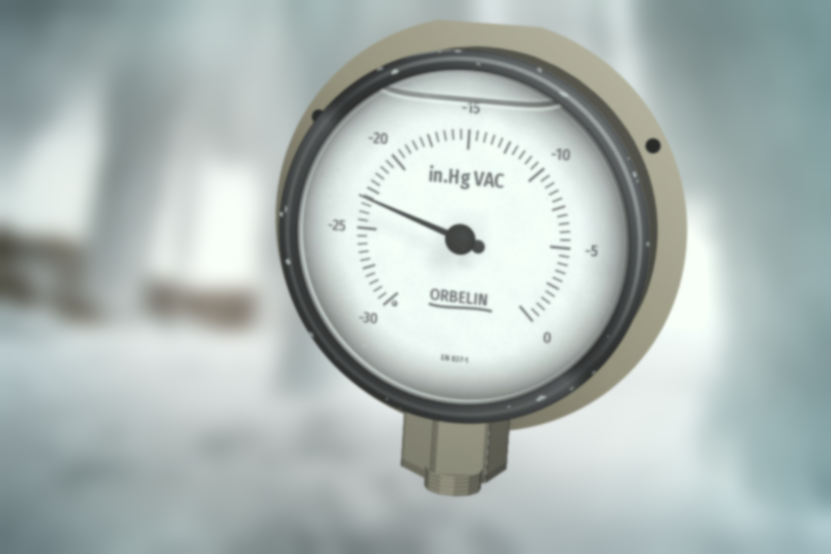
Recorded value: -23 inHg
